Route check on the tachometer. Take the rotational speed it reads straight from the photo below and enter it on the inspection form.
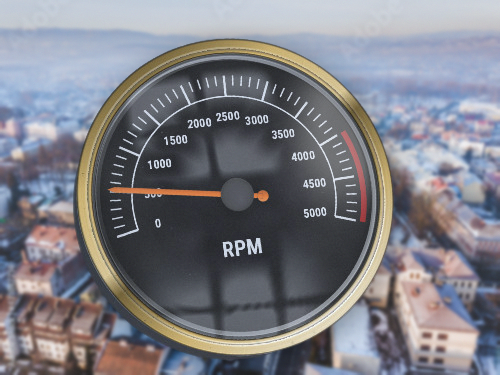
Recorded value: 500 rpm
